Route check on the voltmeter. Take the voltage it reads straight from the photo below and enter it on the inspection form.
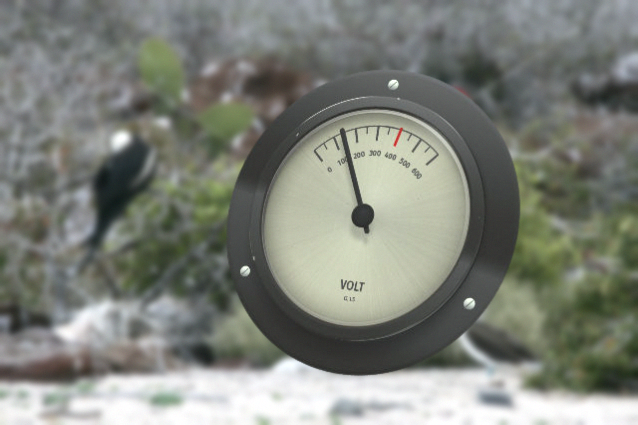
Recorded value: 150 V
